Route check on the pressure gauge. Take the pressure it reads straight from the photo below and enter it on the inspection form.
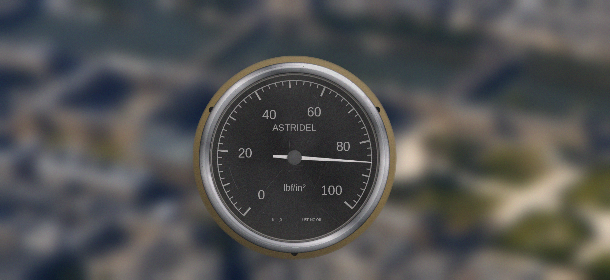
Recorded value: 86 psi
